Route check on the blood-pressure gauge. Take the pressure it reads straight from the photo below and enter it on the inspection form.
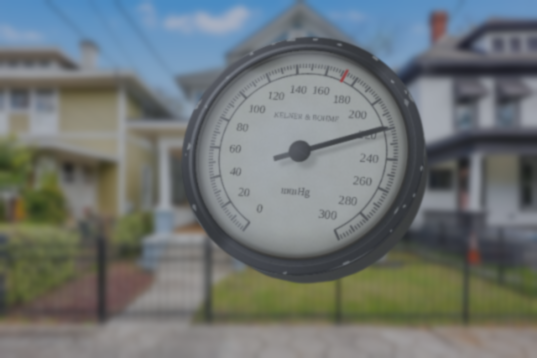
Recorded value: 220 mmHg
